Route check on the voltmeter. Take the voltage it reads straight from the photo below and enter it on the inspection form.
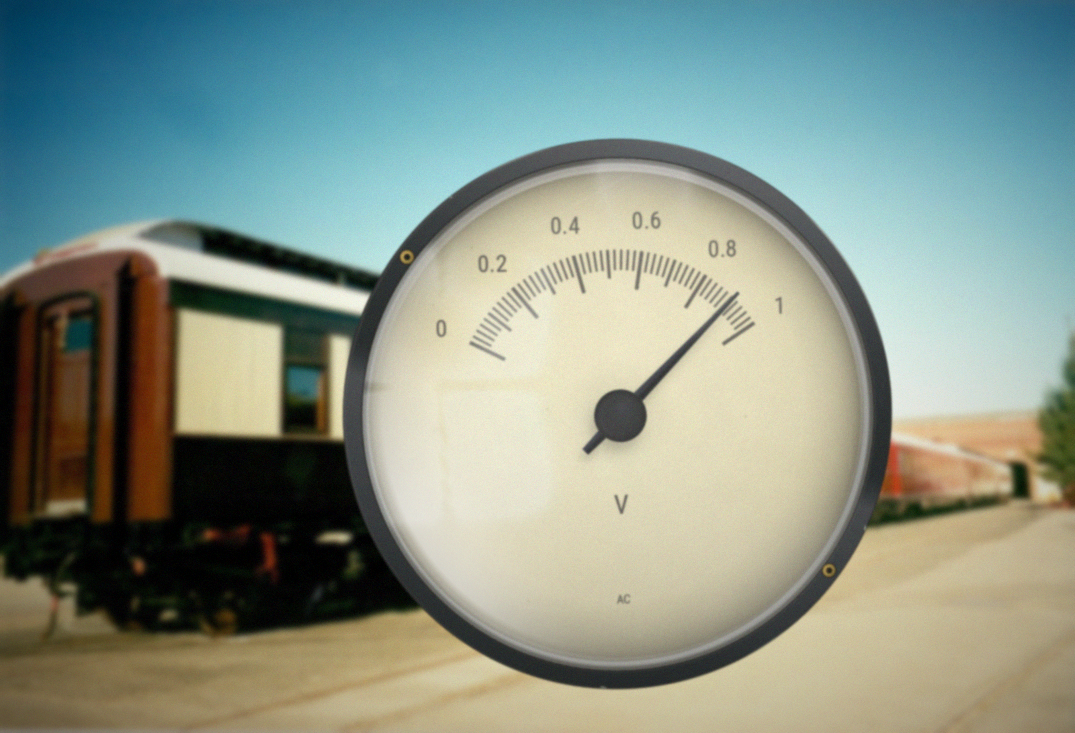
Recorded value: 0.9 V
